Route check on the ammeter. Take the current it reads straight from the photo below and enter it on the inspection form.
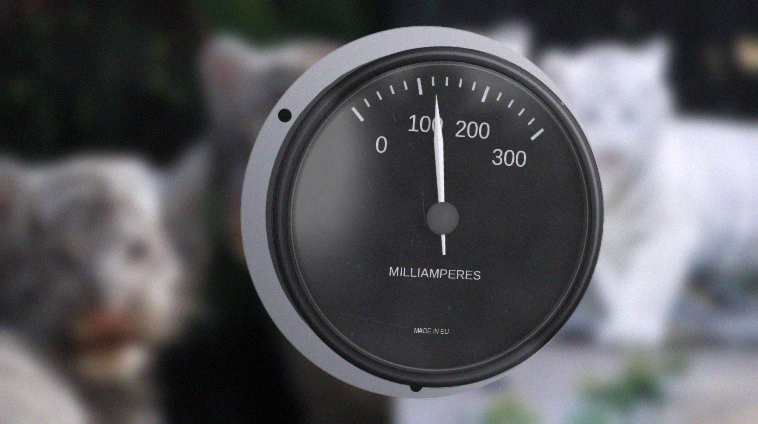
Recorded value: 120 mA
